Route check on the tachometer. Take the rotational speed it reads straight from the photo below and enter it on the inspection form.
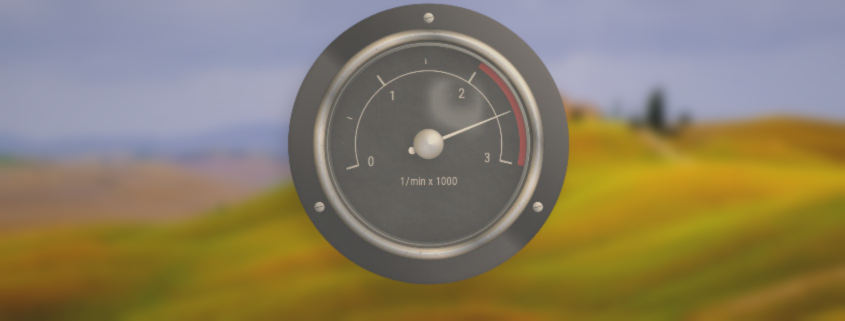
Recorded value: 2500 rpm
